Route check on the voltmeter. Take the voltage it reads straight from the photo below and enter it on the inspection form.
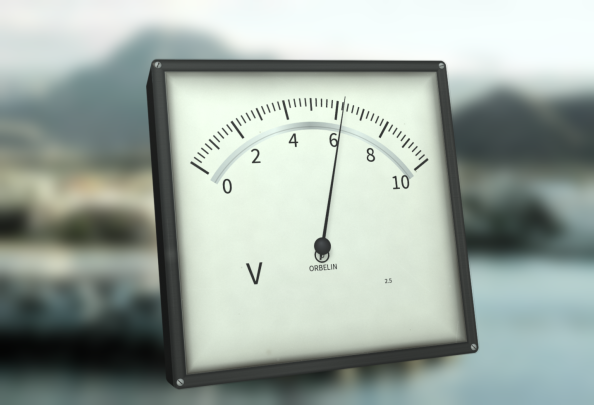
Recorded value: 6.2 V
